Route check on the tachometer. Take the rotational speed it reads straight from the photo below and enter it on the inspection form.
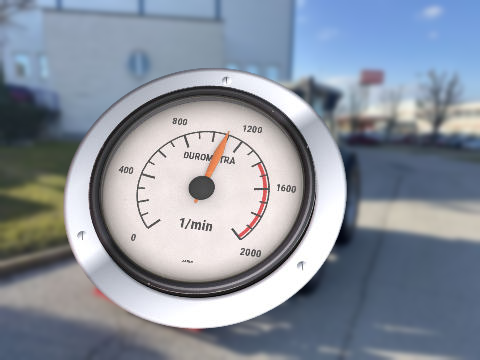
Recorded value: 1100 rpm
